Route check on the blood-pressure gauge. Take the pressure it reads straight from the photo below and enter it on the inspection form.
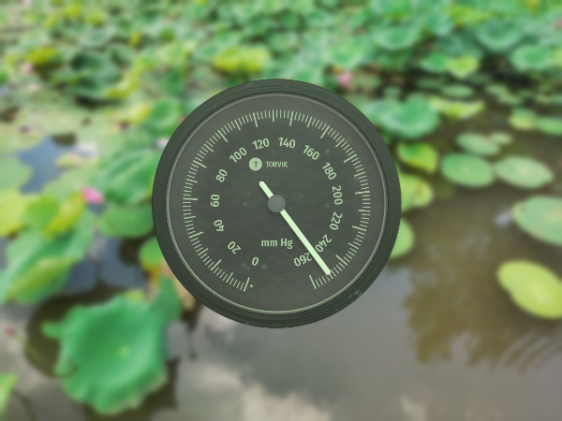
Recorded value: 250 mmHg
